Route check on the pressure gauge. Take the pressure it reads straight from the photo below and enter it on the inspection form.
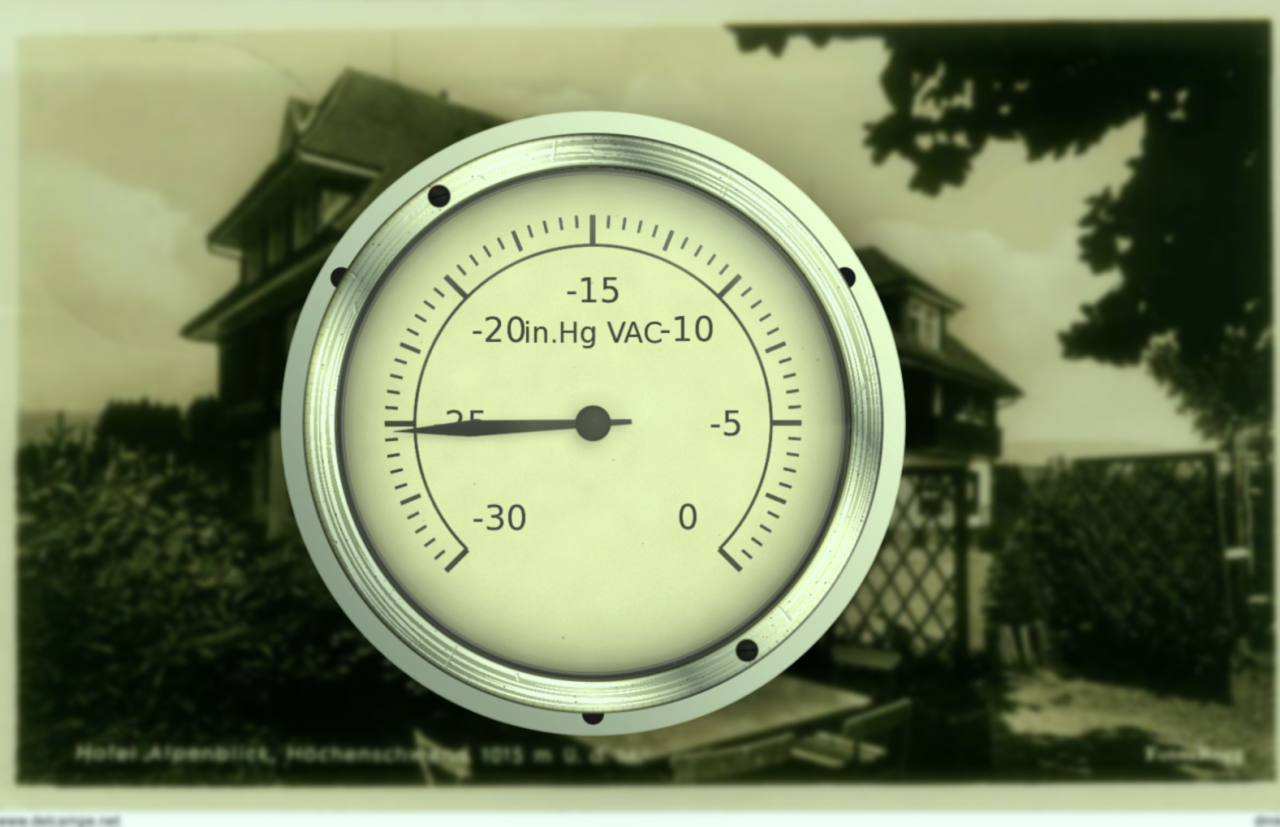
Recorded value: -25.25 inHg
